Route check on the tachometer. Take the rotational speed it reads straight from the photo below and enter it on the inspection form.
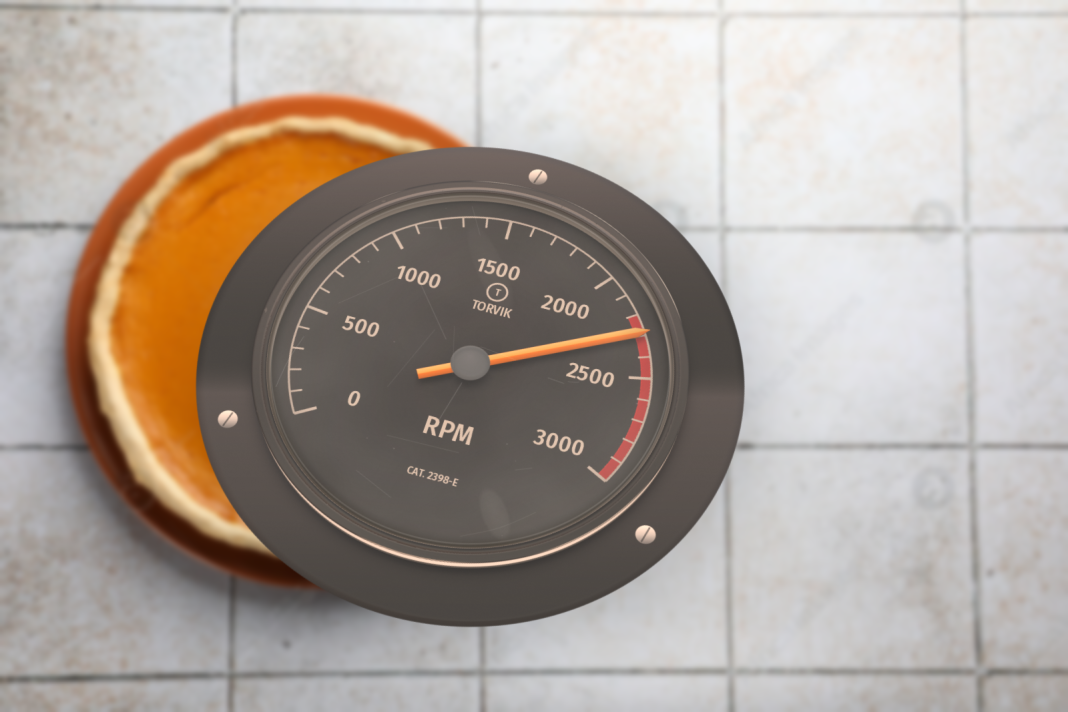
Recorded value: 2300 rpm
